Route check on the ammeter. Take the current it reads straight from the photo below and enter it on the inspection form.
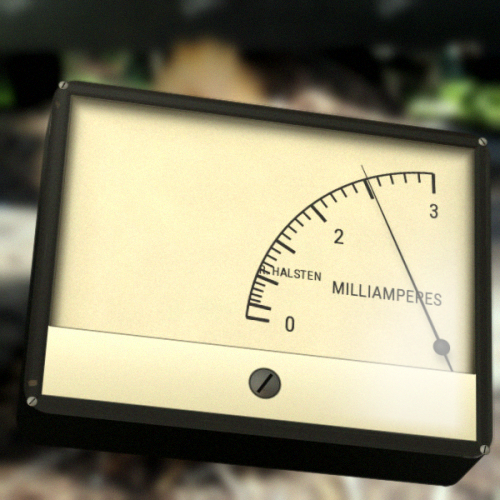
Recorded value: 2.5 mA
